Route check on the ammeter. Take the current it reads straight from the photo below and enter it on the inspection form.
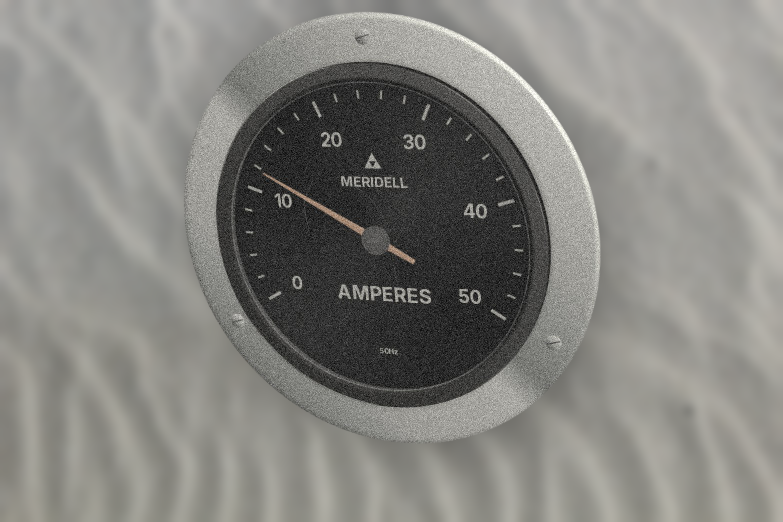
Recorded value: 12 A
